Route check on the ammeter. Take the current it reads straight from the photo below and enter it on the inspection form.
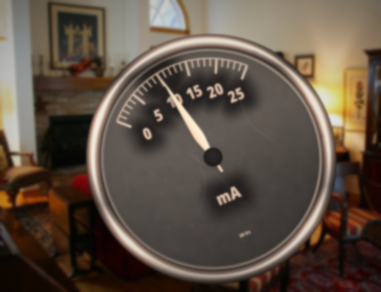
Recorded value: 10 mA
